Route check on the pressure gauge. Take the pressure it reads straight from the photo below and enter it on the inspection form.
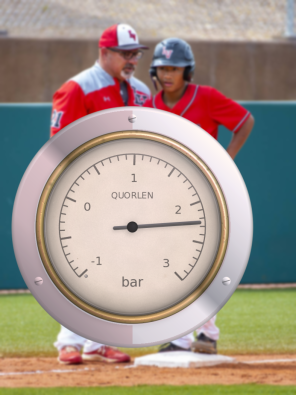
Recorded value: 2.25 bar
